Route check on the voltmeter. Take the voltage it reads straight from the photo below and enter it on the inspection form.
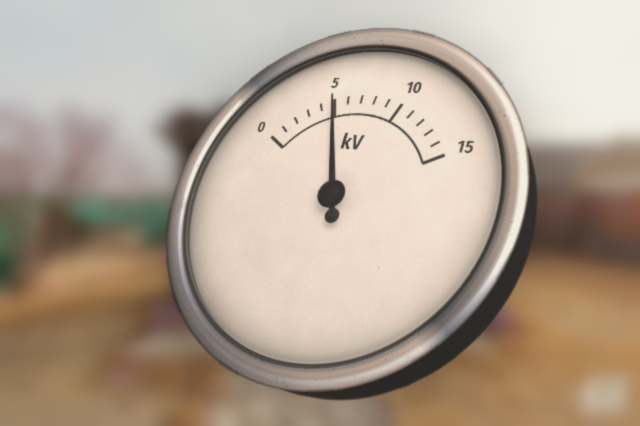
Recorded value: 5 kV
